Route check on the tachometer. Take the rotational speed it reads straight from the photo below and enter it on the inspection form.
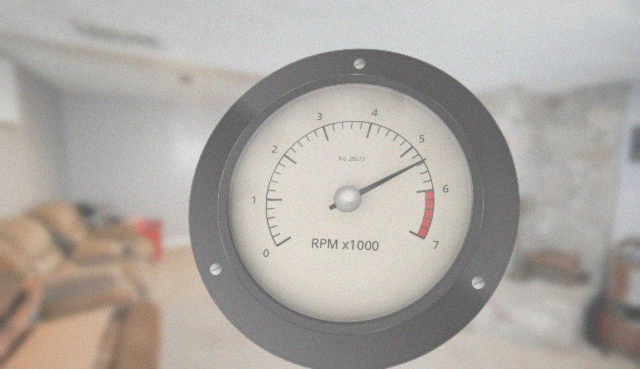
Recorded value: 5400 rpm
